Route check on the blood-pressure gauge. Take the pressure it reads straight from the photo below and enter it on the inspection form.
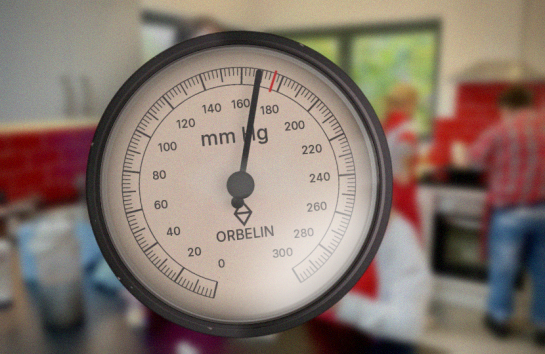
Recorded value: 168 mmHg
